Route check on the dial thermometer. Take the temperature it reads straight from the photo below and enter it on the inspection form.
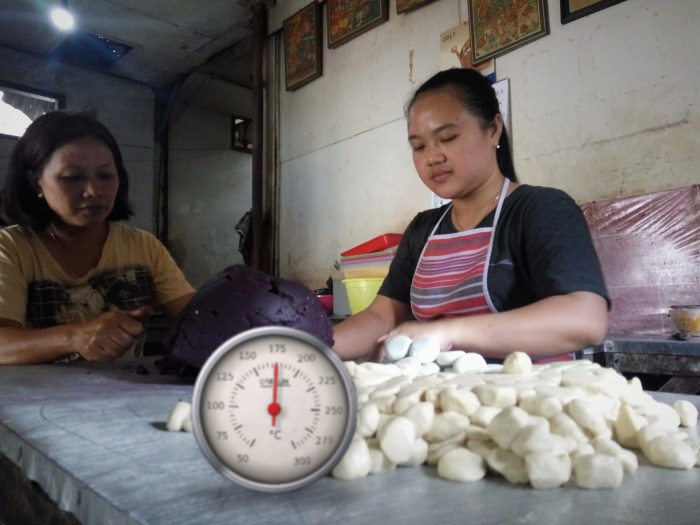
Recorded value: 175 °C
